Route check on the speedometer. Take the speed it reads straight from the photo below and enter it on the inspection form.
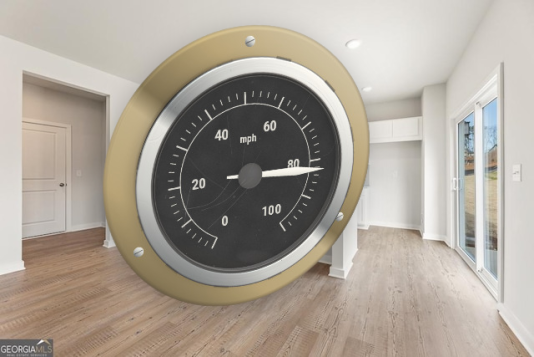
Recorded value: 82 mph
